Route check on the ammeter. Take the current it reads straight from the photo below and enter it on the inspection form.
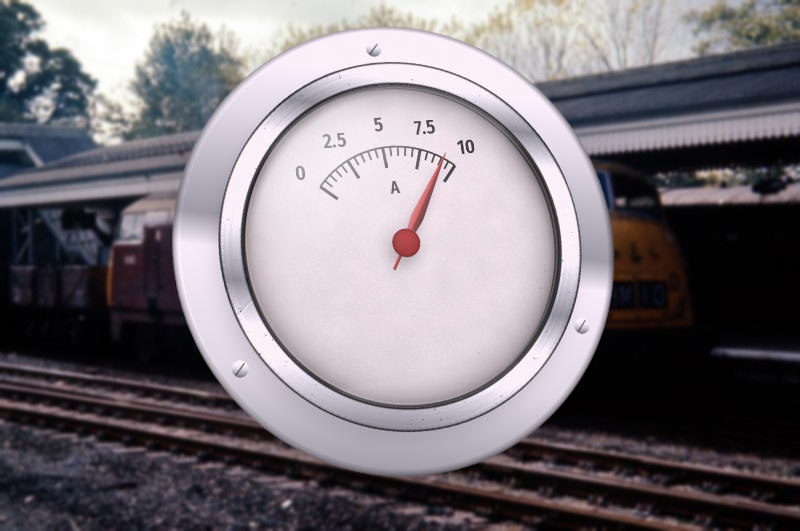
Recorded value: 9 A
